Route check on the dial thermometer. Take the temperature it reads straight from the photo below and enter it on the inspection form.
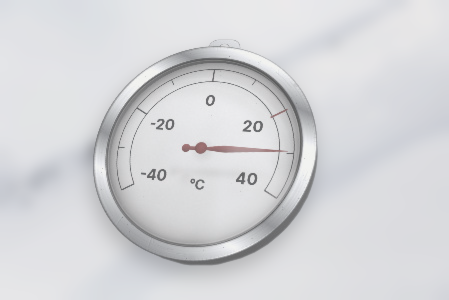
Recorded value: 30 °C
